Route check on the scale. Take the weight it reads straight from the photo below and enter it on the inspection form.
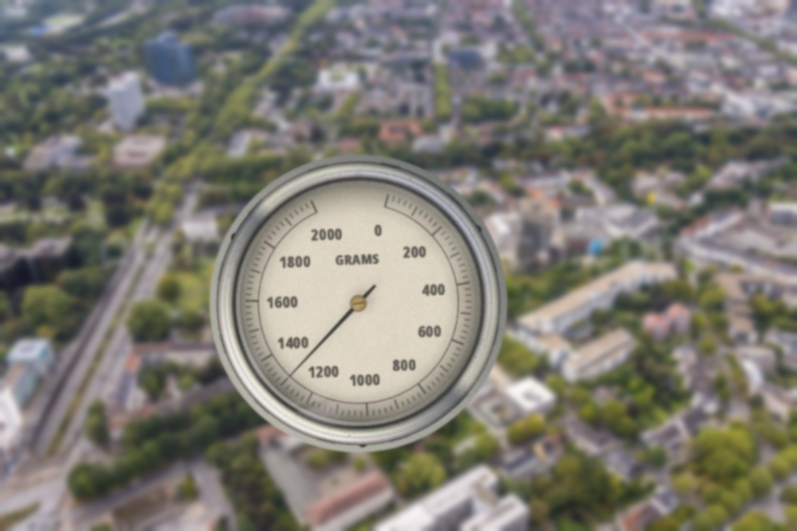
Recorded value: 1300 g
